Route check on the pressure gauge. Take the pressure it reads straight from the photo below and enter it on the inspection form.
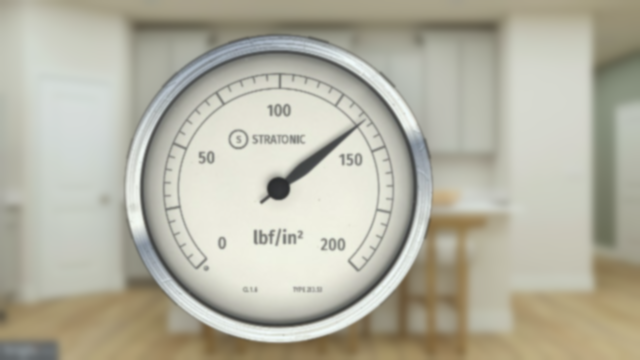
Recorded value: 137.5 psi
